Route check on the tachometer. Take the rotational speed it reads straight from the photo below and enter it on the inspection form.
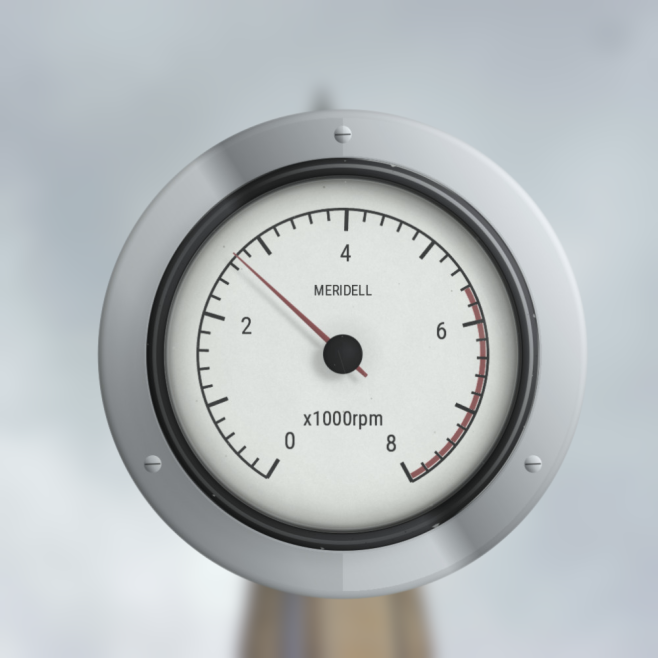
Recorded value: 2700 rpm
